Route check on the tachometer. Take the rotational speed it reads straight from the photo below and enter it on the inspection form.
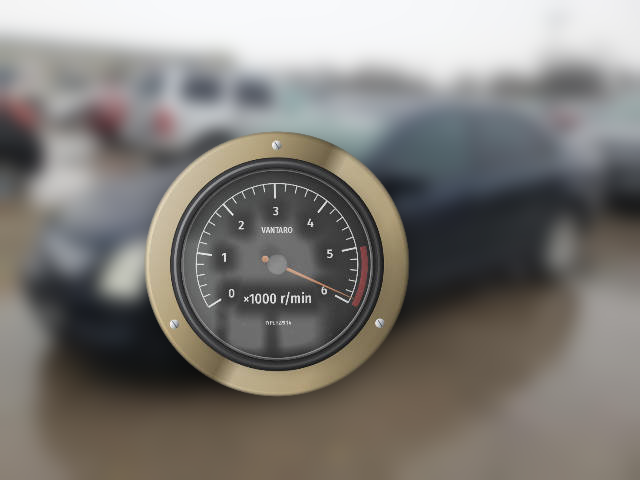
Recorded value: 5900 rpm
